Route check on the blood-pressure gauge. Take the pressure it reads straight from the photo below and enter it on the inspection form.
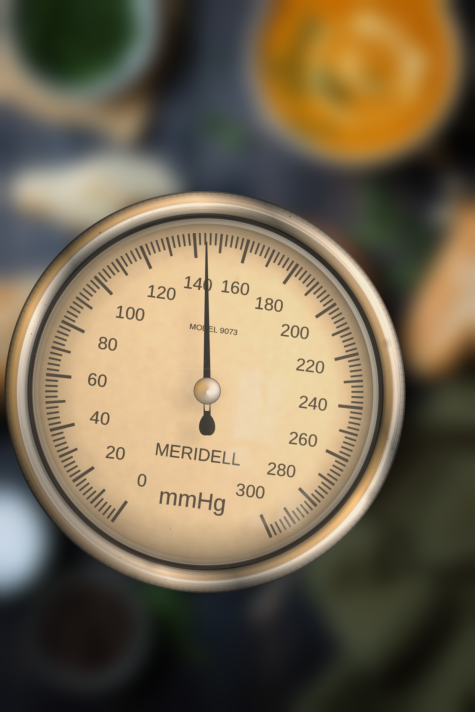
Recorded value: 144 mmHg
